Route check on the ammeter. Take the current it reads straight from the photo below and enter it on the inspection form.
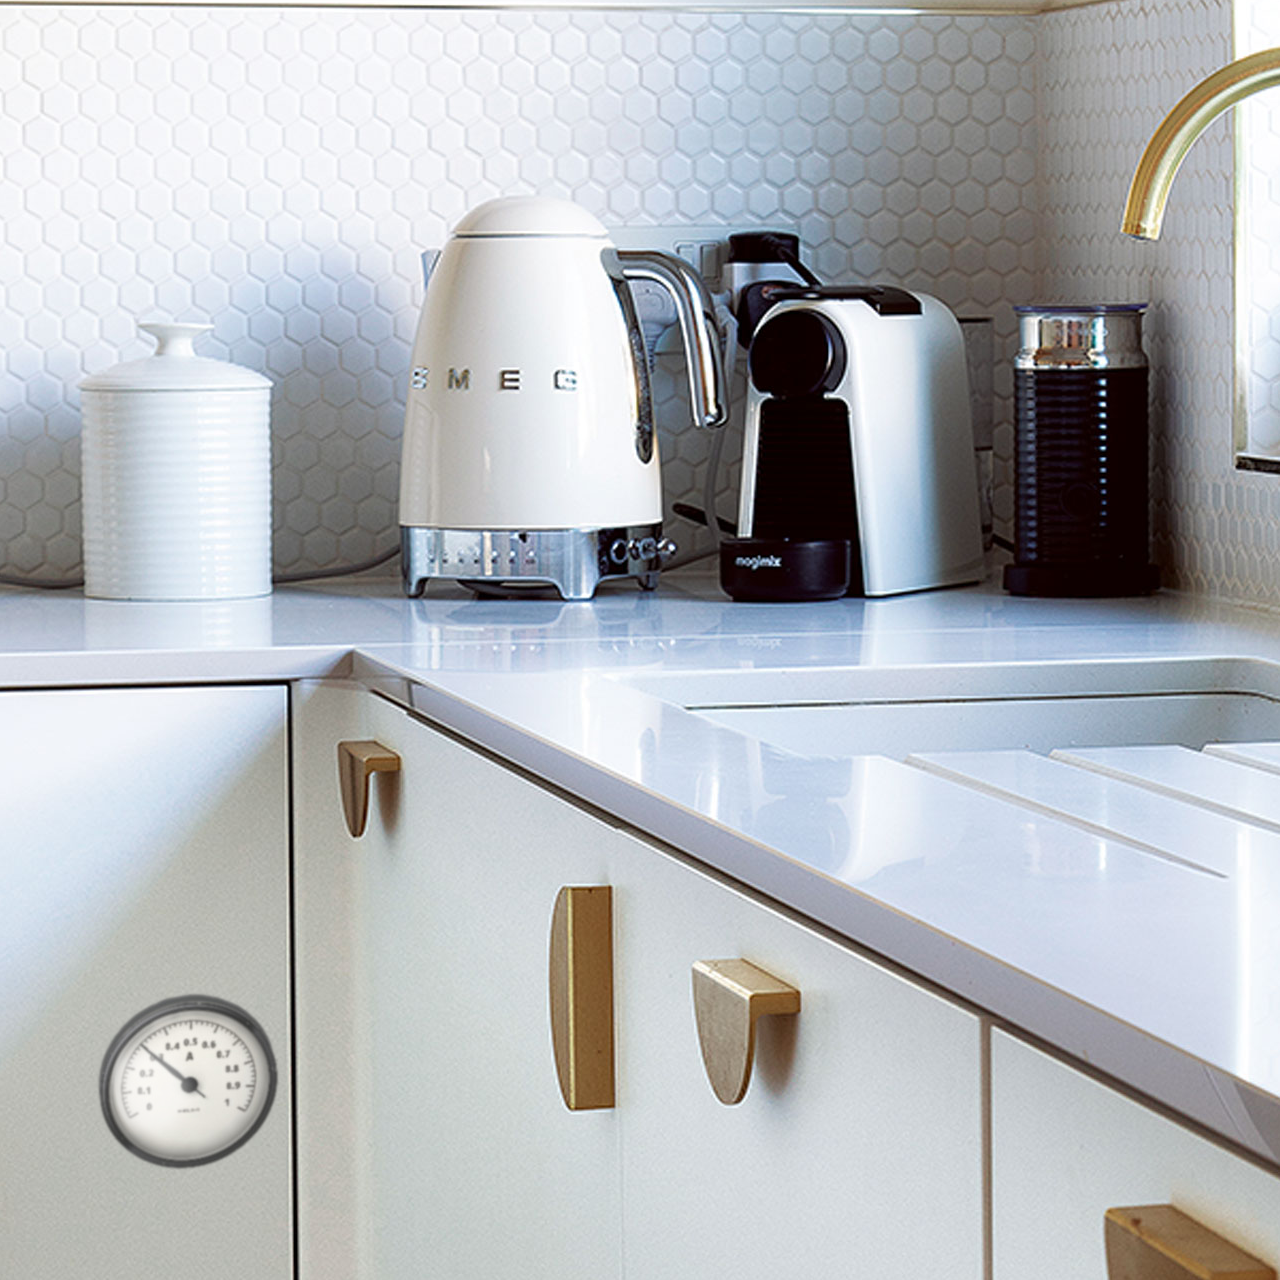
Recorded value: 0.3 A
